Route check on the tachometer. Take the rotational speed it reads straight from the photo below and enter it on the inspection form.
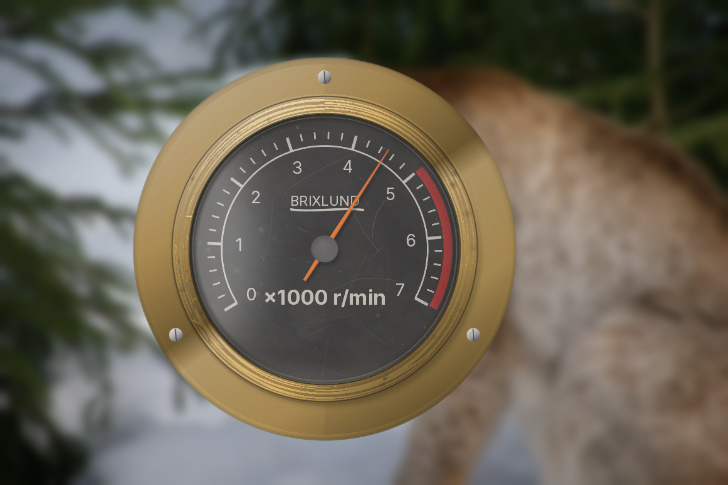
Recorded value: 4500 rpm
